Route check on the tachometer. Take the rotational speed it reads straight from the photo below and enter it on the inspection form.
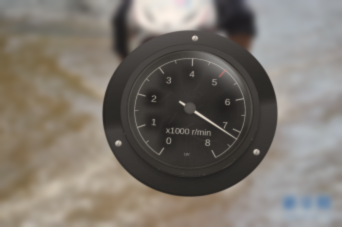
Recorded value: 7250 rpm
